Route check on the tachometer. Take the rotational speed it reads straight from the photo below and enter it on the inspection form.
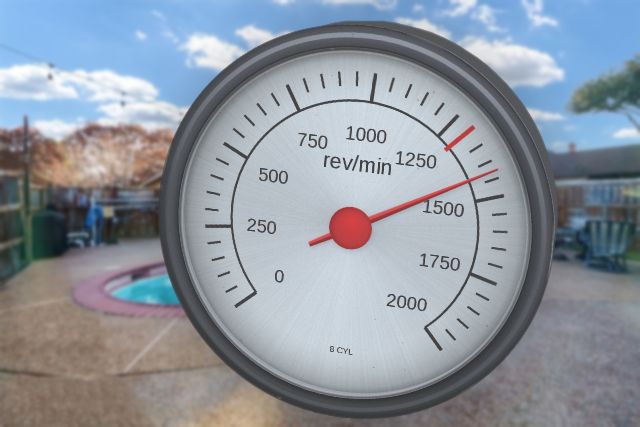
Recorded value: 1425 rpm
